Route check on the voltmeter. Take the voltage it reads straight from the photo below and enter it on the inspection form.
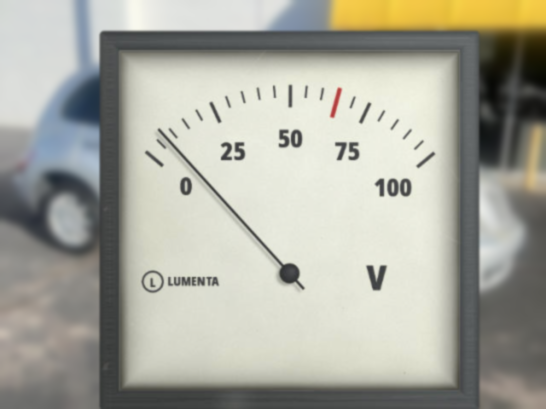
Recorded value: 7.5 V
